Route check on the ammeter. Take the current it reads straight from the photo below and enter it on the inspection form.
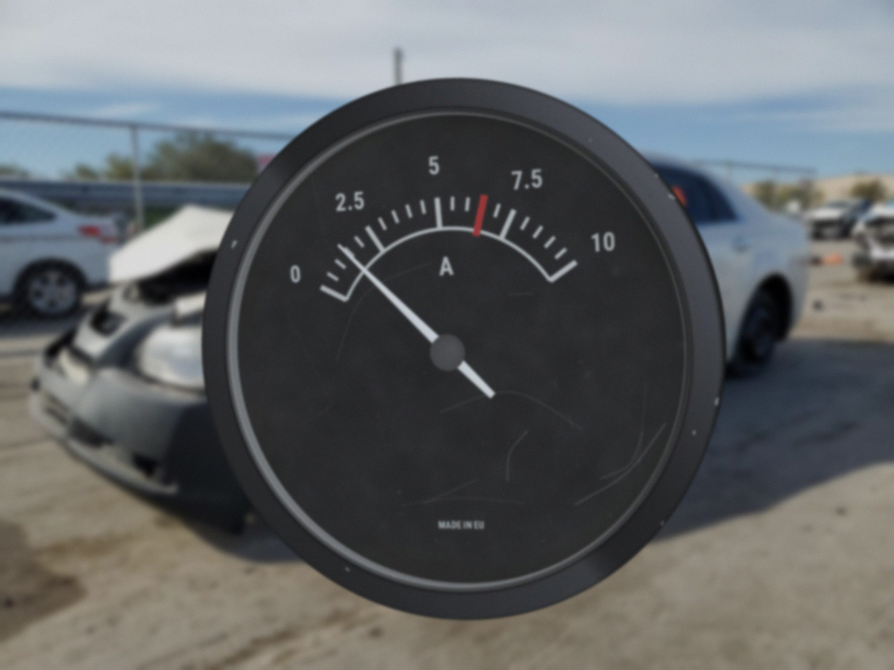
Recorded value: 1.5 A
